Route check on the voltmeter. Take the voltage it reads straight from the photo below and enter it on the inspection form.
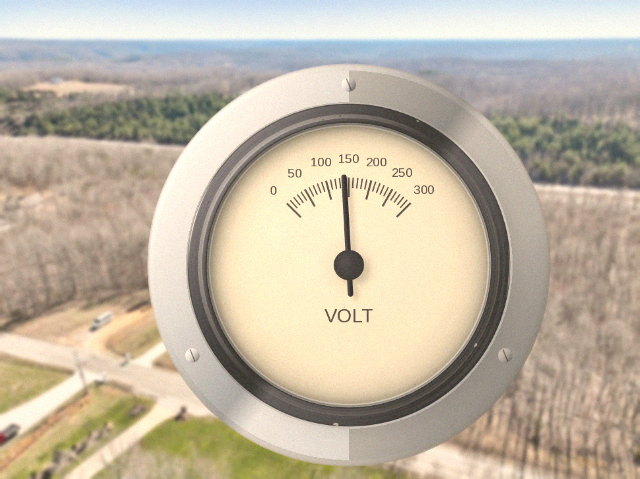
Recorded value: 140 V
